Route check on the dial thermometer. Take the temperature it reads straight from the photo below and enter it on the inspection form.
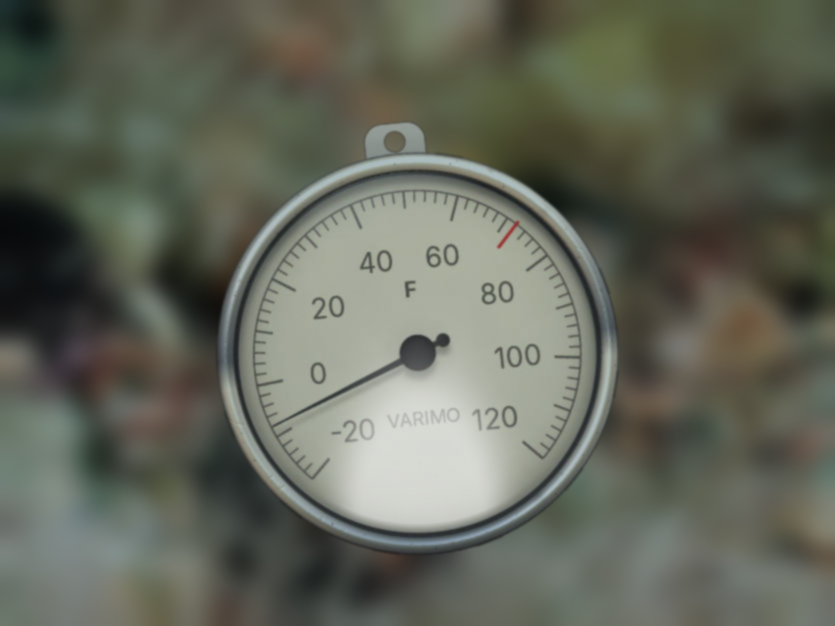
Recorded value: -8 °F
